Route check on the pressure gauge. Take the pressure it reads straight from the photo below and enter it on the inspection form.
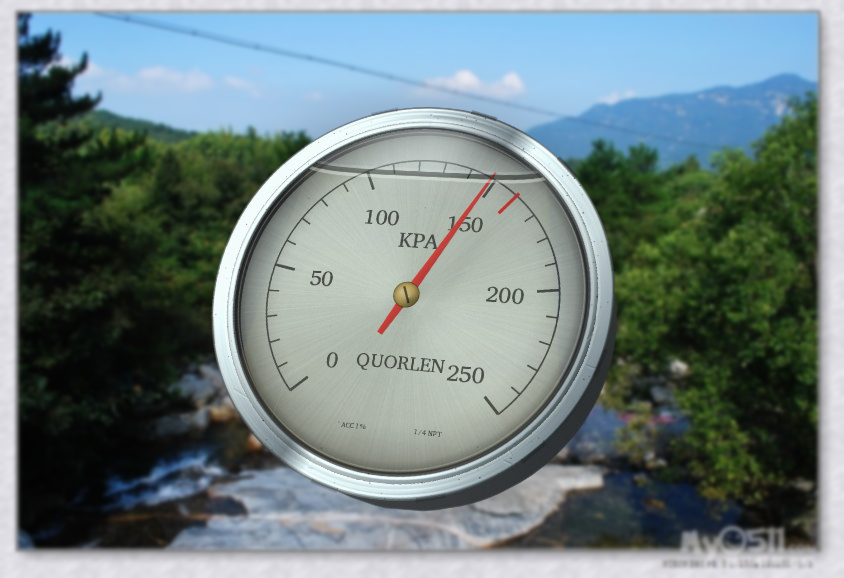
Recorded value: 150 kPa
